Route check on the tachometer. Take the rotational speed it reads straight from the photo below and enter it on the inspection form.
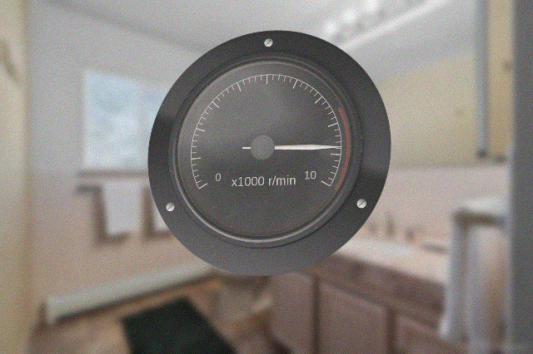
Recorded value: 8800 rpm
